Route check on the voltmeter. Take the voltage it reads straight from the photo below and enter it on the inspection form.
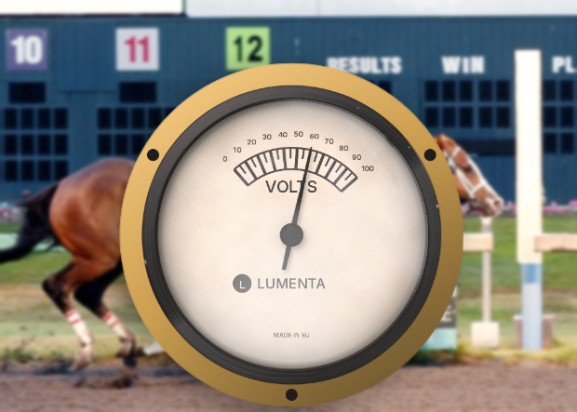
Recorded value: 60 V
